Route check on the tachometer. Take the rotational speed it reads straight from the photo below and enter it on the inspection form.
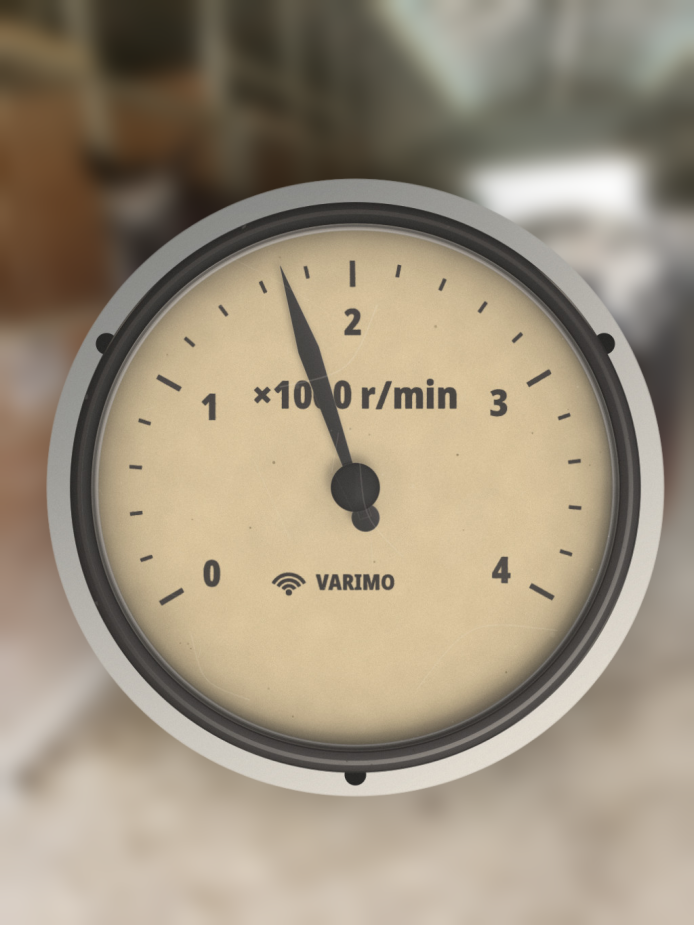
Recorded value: 1700 rpm
